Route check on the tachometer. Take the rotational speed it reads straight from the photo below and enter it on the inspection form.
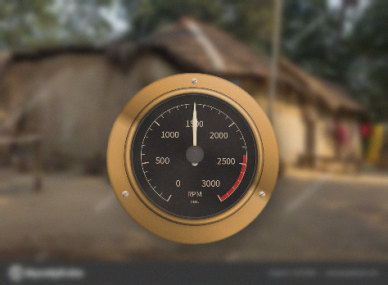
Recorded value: 1500 rpm
